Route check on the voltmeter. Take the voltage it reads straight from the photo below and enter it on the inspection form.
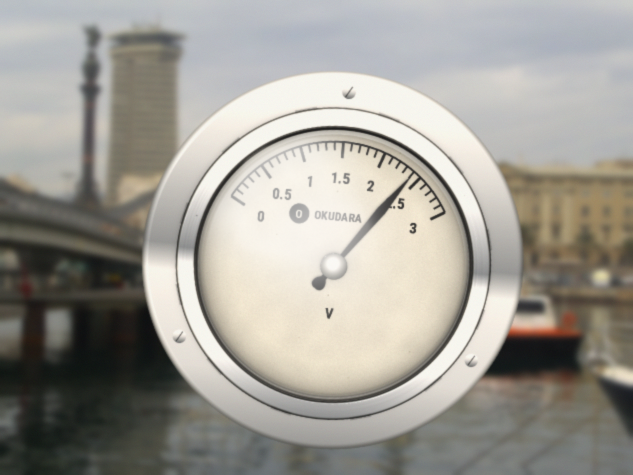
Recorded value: 2.4 V
